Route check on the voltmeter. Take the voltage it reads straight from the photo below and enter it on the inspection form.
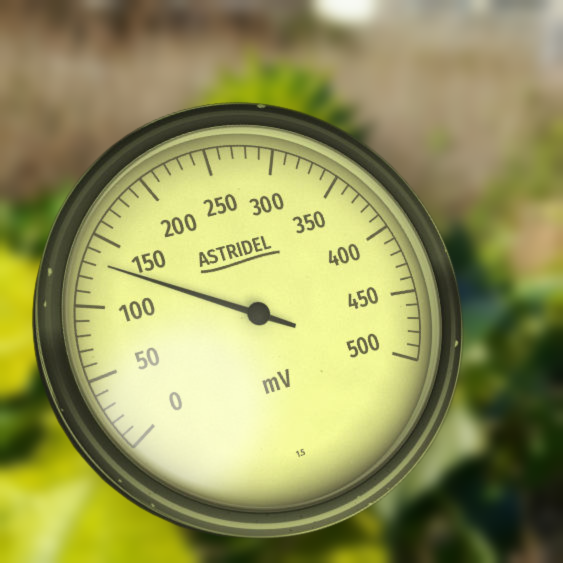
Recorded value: 130 mV
